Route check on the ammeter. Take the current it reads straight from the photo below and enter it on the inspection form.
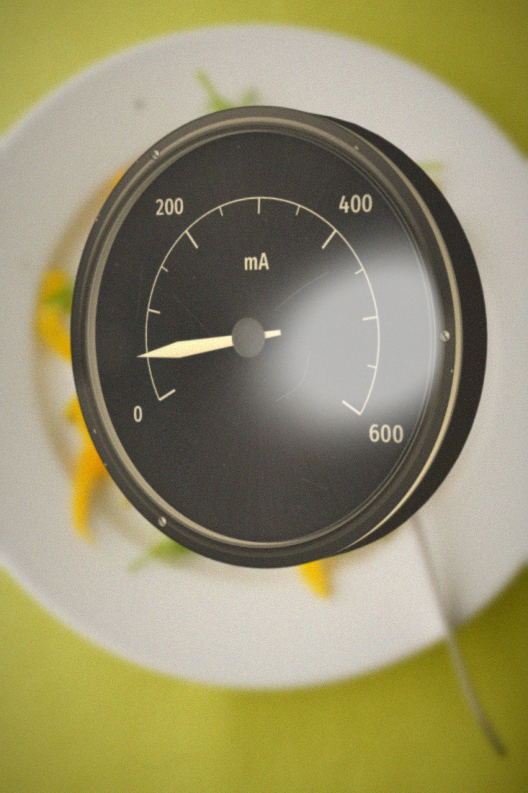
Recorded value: 50 mA
